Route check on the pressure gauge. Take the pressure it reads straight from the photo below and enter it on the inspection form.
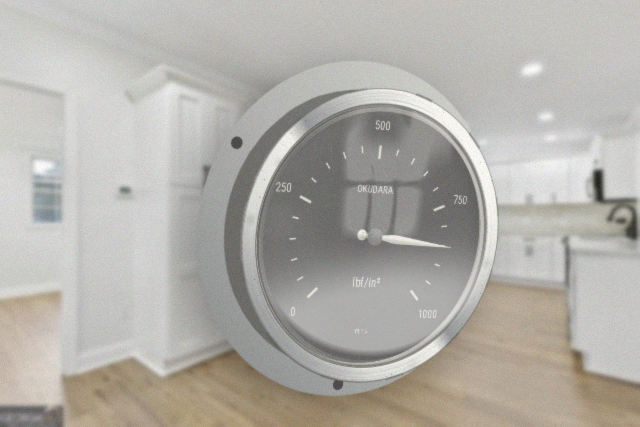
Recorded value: 850 psi
